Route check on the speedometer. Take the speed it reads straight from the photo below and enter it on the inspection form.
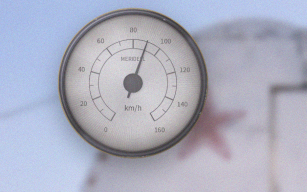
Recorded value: 90 km/h
